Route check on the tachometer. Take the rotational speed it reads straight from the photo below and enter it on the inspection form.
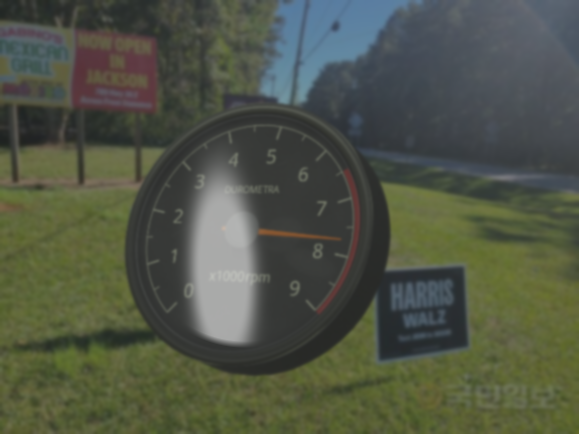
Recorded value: 7750 rpm
